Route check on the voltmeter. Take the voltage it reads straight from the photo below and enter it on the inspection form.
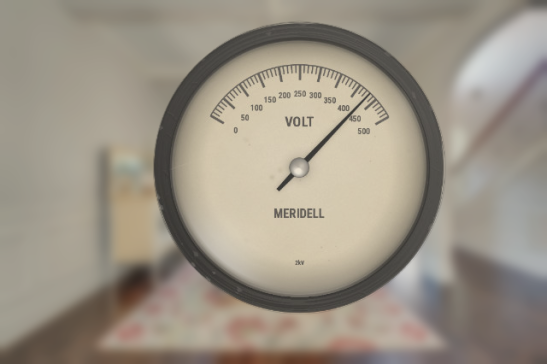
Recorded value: 430 V
